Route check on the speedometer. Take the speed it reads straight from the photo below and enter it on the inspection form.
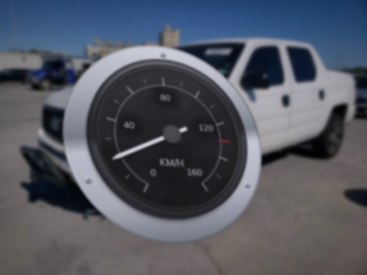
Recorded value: 20 km/h
